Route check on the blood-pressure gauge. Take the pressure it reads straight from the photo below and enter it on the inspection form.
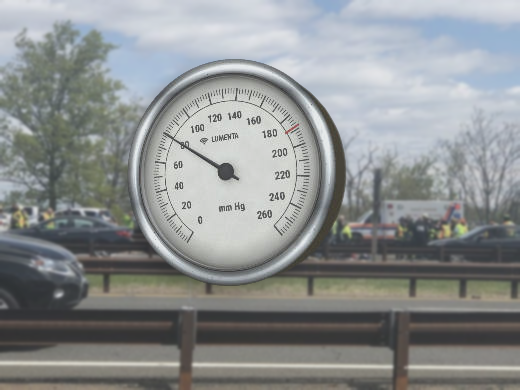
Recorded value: 80 mmHg
